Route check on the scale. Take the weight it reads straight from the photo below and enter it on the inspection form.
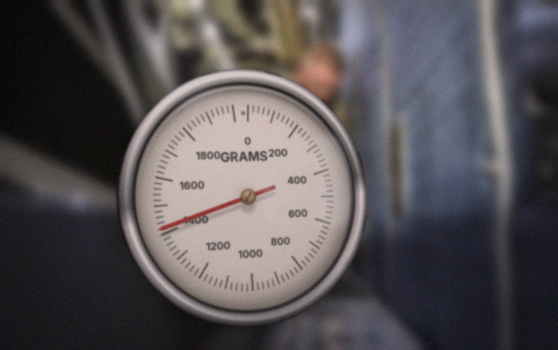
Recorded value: 1420 g
